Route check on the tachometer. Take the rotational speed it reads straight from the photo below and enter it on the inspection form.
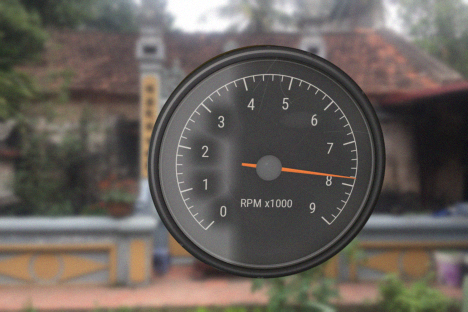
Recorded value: 7800 rpm
